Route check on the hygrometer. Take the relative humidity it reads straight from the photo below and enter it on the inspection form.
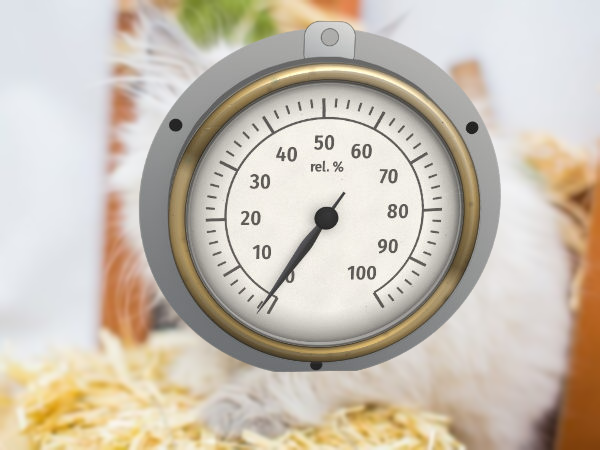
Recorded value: 2 %
